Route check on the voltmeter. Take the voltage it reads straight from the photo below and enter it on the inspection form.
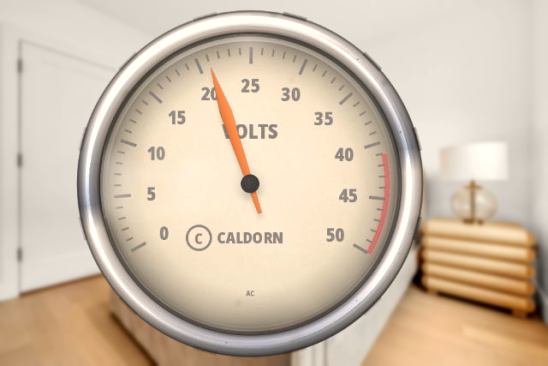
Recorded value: 21 V
